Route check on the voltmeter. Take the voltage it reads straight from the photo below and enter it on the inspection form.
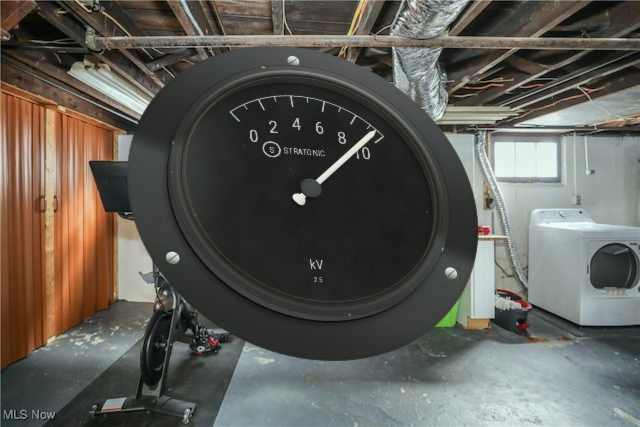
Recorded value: 9.5 kV
